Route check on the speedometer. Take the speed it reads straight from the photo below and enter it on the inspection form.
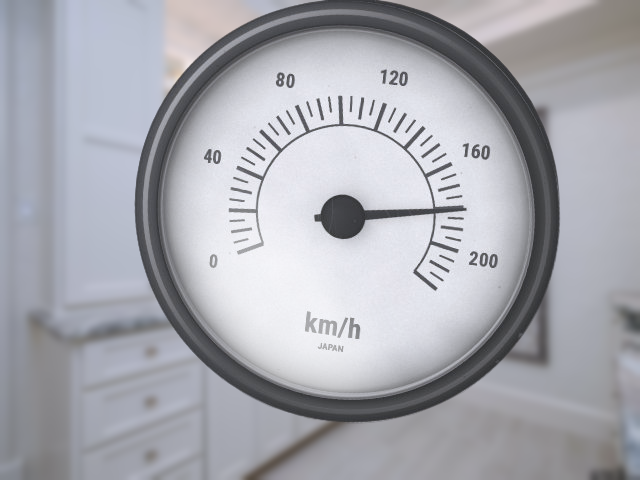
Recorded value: 180 km/h
